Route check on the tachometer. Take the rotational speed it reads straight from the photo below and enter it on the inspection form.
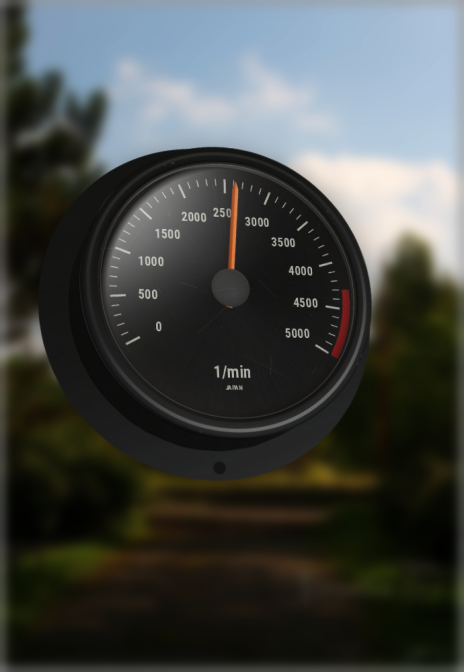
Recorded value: 2600 rpm
